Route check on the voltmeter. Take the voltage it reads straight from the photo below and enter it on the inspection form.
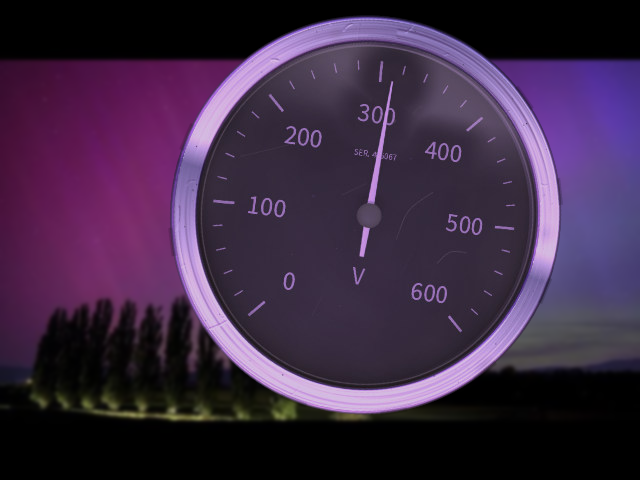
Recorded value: 310 V
